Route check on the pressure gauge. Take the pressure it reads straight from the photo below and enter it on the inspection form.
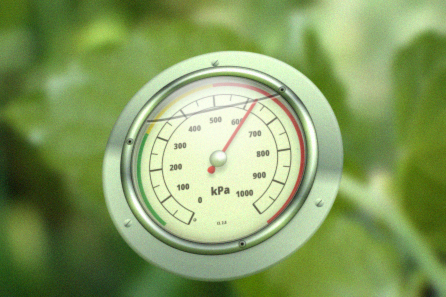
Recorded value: 625 kPa
